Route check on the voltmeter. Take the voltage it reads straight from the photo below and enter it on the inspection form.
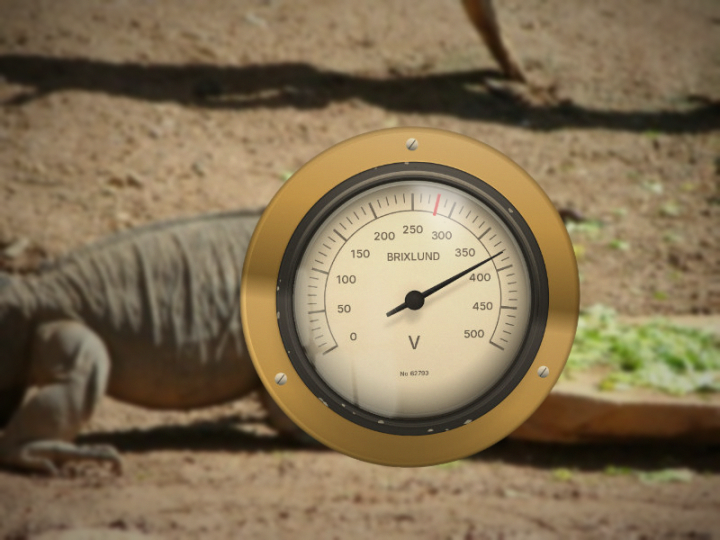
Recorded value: 380 V
